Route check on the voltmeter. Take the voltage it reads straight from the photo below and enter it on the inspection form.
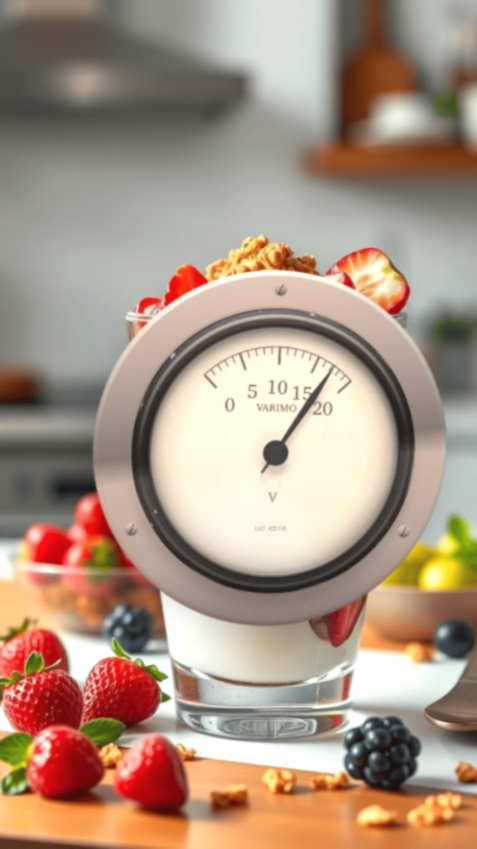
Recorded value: 17 V
